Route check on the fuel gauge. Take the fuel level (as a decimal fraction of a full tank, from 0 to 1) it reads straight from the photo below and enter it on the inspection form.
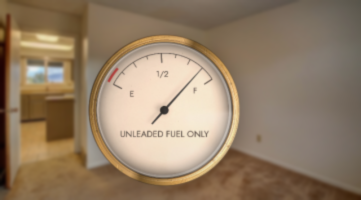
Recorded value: 0.875
